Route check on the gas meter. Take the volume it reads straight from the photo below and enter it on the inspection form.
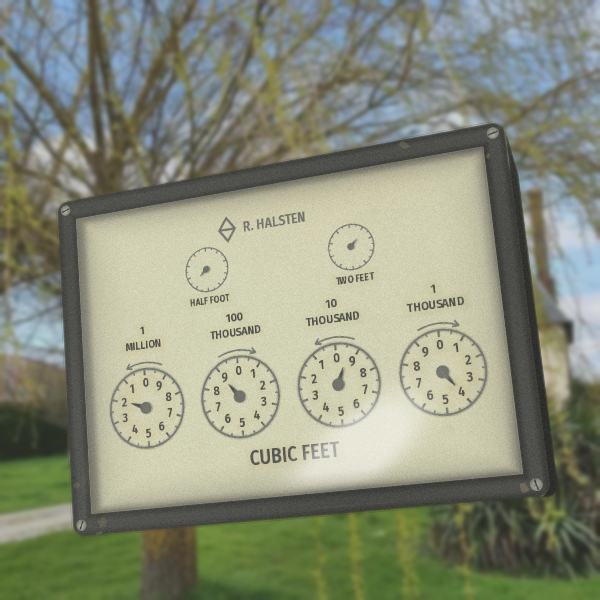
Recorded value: 189400 ft³
